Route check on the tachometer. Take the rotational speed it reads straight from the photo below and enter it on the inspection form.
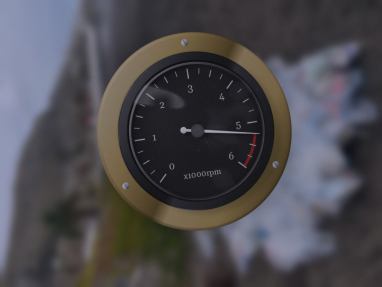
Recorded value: 5250 rpm
